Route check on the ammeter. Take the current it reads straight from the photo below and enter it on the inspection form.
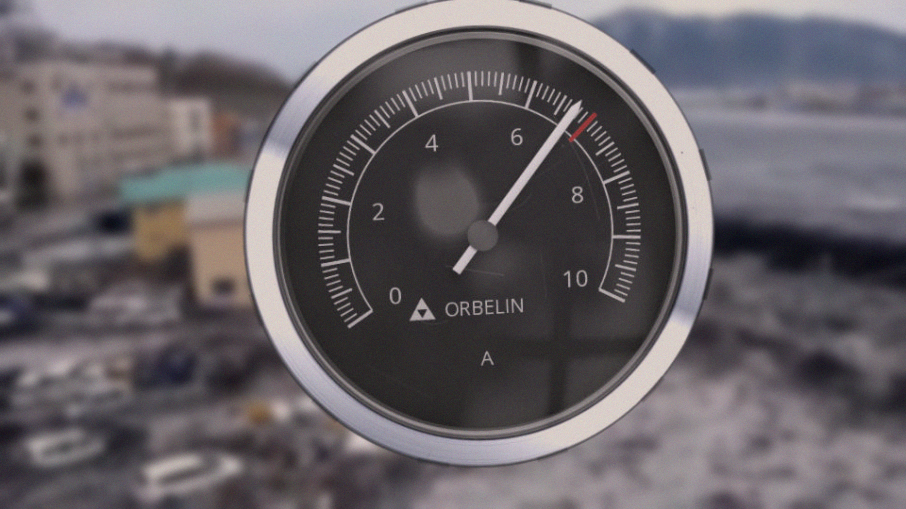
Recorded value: 6.7 A
